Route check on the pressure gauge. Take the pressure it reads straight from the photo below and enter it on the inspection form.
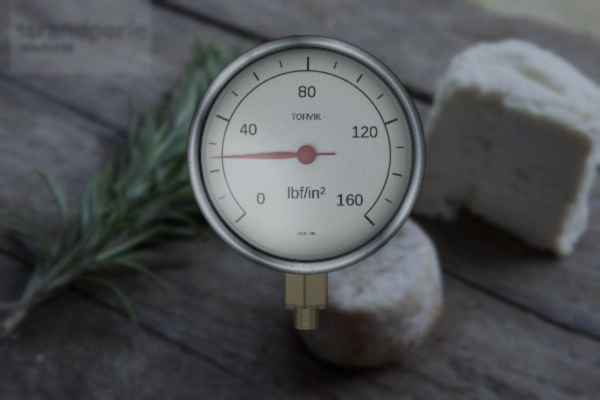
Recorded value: 25 psi
